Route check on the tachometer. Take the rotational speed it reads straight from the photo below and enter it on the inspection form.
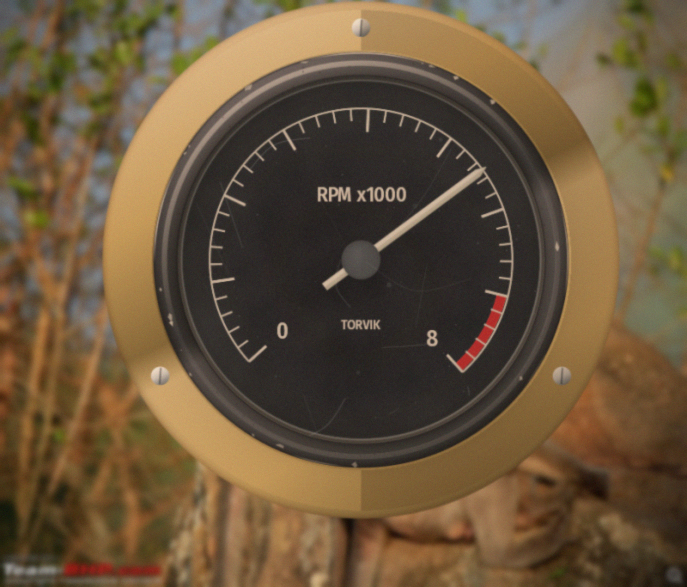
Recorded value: 5500 rpm
